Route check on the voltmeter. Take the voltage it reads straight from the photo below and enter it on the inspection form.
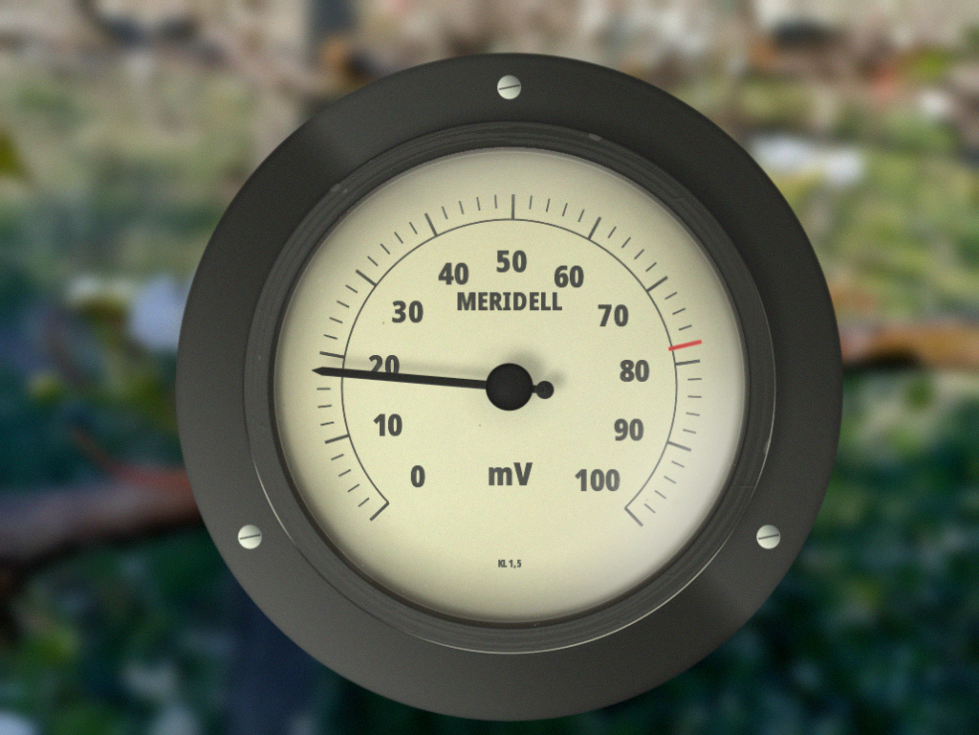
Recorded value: 18 mV
